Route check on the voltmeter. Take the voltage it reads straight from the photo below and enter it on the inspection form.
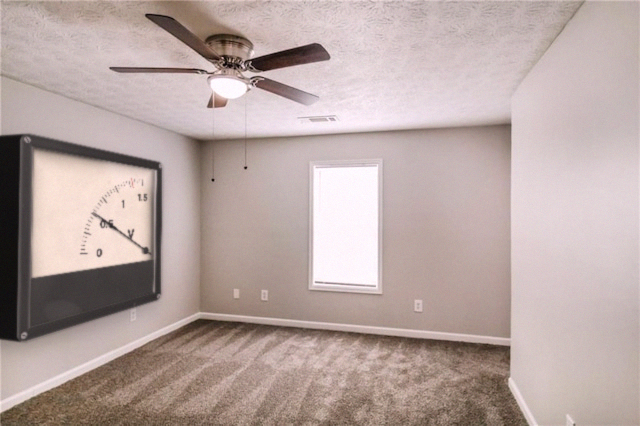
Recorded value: 0.5 V
